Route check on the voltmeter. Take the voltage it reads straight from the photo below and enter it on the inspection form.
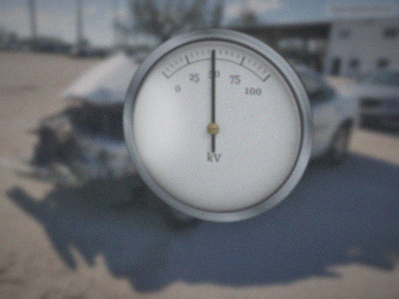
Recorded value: 50 kV
